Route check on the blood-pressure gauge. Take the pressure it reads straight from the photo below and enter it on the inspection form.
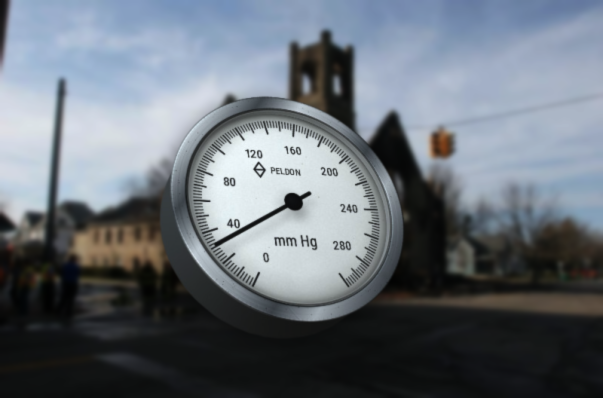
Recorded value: 30 mmHg
